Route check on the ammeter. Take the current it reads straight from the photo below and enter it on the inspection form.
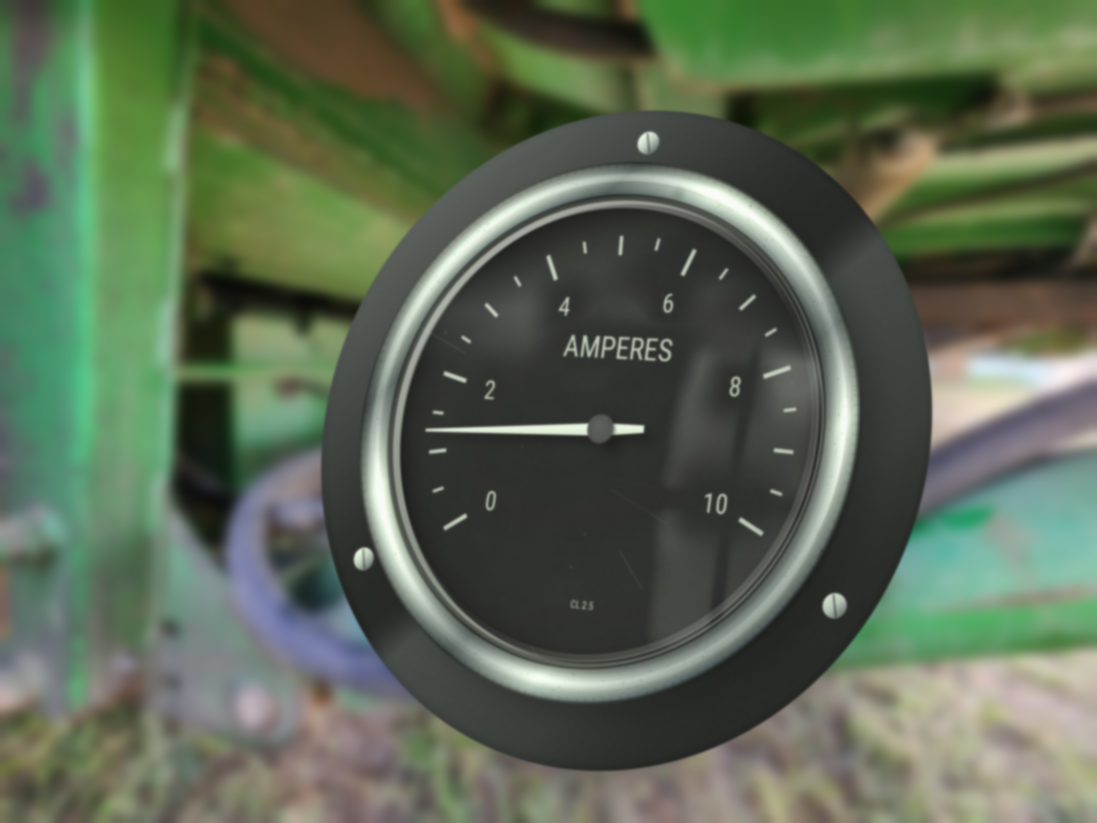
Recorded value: 1.25 A
